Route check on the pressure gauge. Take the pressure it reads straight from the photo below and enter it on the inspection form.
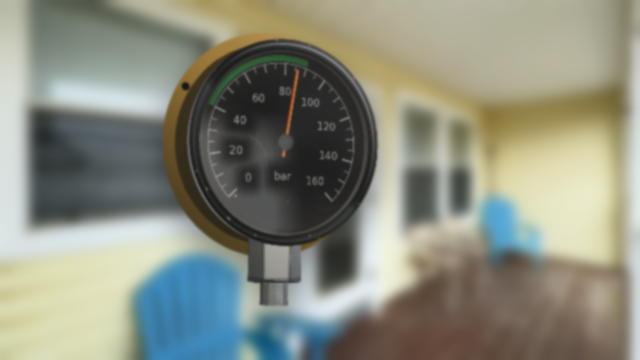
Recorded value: 85 bar
